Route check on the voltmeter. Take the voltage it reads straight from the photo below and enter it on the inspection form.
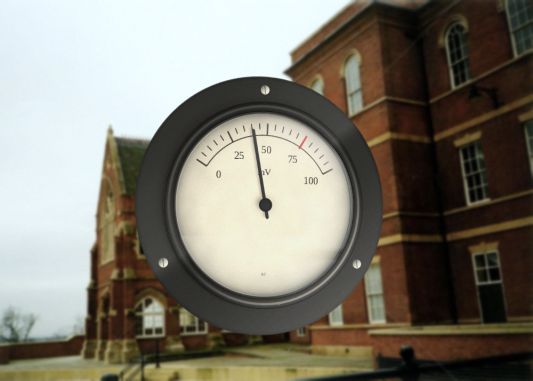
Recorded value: 40 mV
